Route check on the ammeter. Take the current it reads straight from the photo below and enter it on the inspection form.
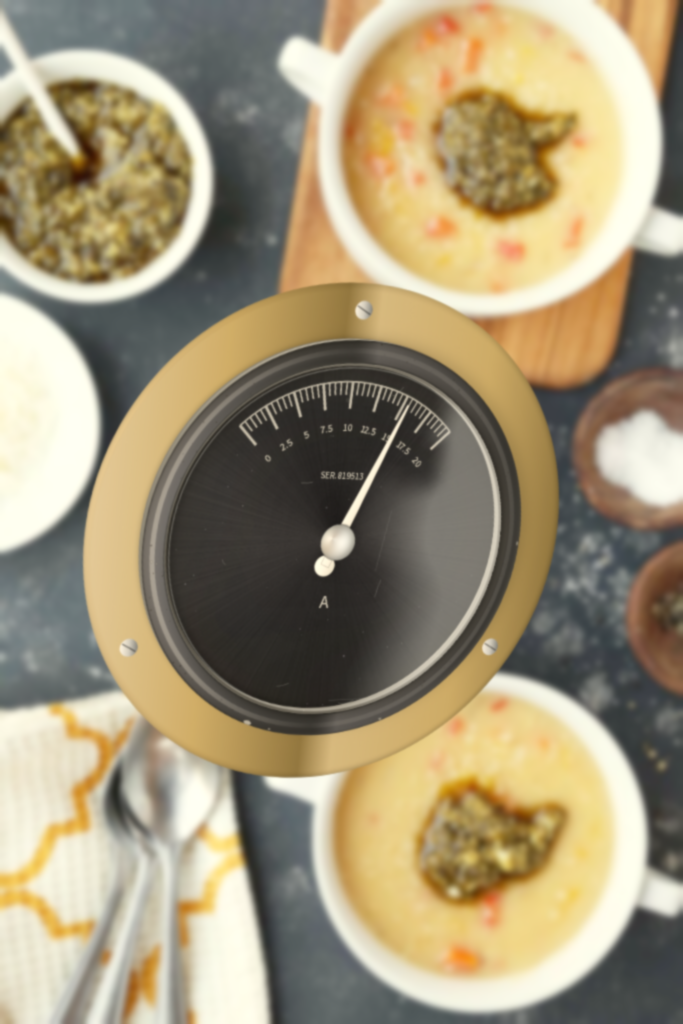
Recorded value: 15 A
